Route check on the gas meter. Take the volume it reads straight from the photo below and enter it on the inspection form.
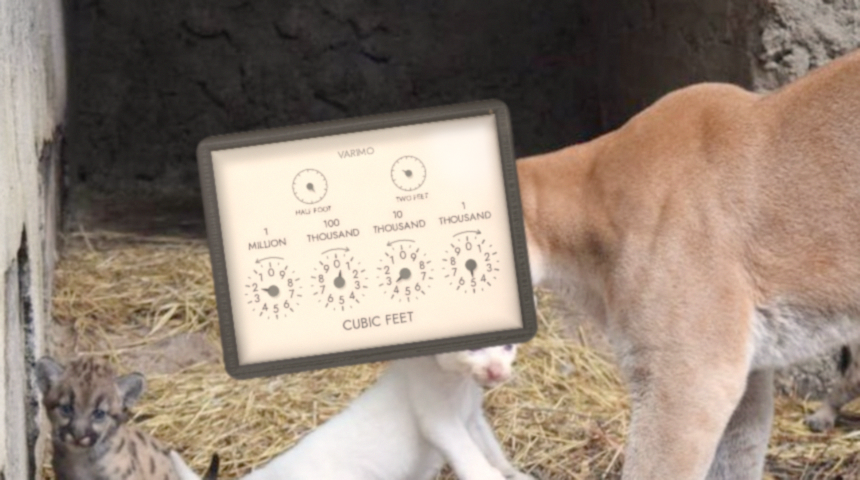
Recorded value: 203500 ft³
